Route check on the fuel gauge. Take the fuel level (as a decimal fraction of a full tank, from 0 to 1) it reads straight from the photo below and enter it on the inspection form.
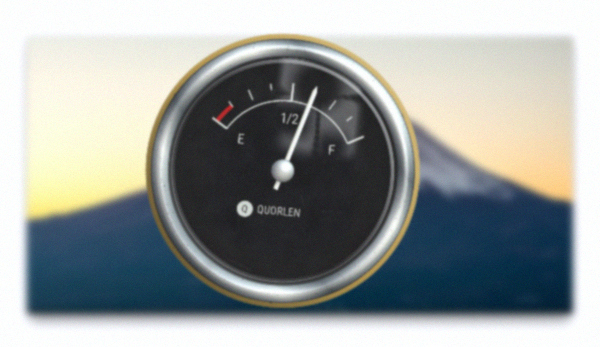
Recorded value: 0.625
